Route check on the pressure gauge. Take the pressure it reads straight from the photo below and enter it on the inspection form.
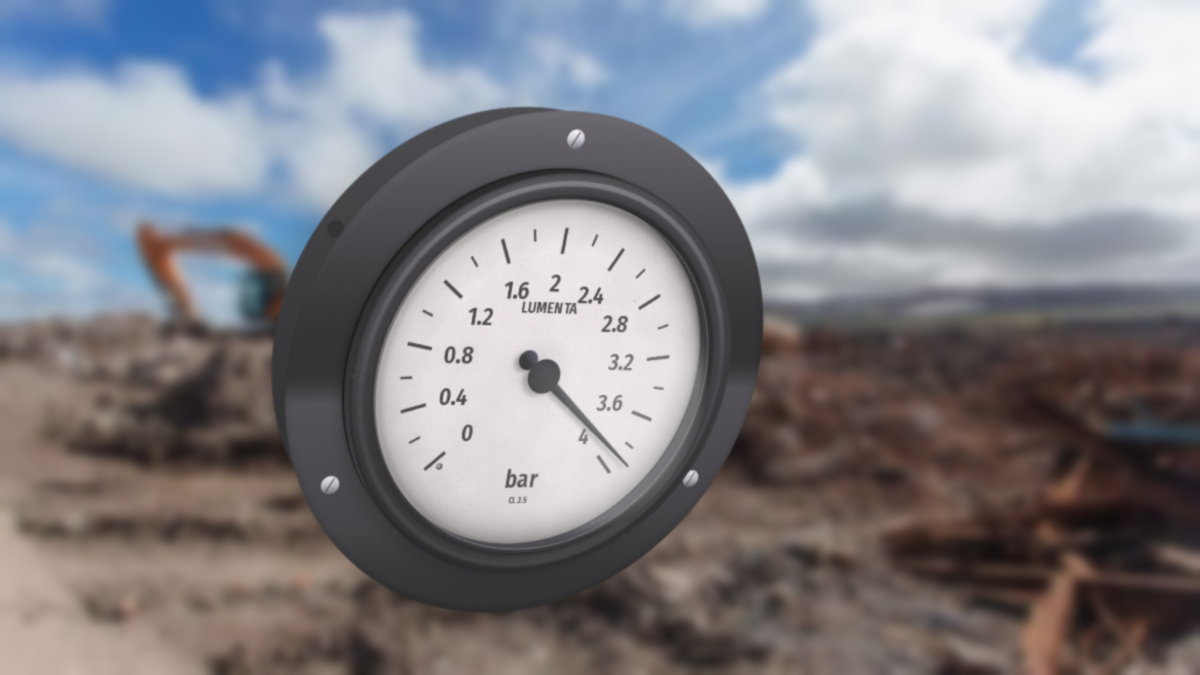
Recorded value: 3.9 bar
